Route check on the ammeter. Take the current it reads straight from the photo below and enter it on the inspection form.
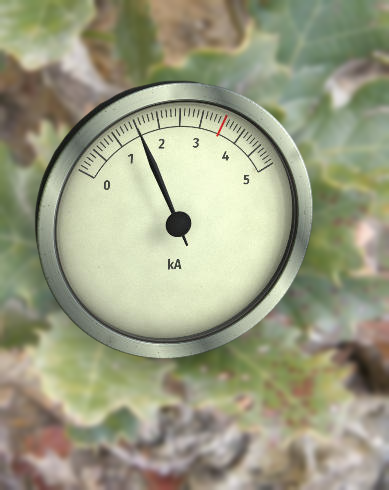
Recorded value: 1.5 kA
